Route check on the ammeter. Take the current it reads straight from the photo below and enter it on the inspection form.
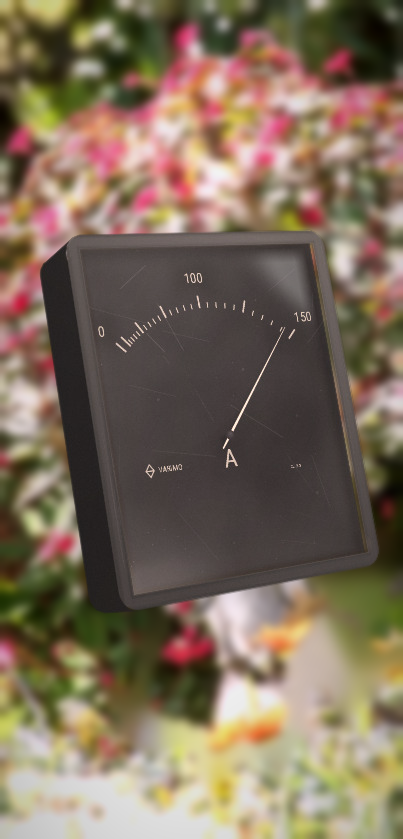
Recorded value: 145 A
